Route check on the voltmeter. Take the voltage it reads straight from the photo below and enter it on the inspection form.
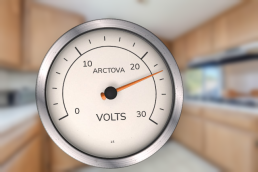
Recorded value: 23 V
